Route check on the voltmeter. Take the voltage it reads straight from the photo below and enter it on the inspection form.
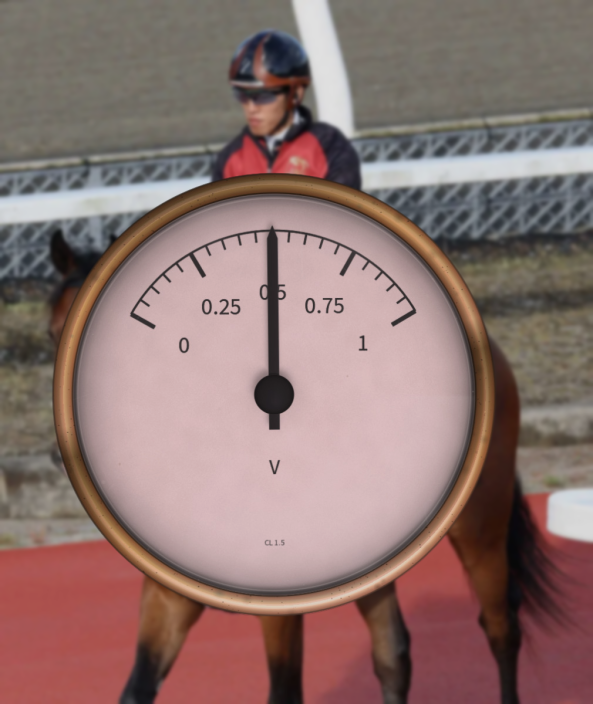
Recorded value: 0.5 V
